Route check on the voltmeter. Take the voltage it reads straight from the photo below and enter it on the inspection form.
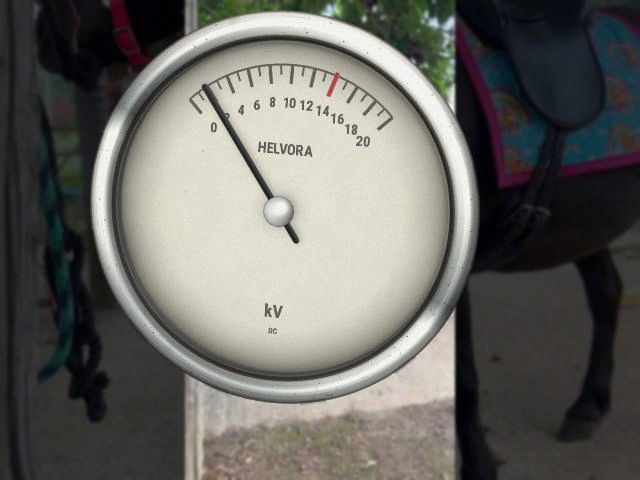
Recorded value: 2 kV
